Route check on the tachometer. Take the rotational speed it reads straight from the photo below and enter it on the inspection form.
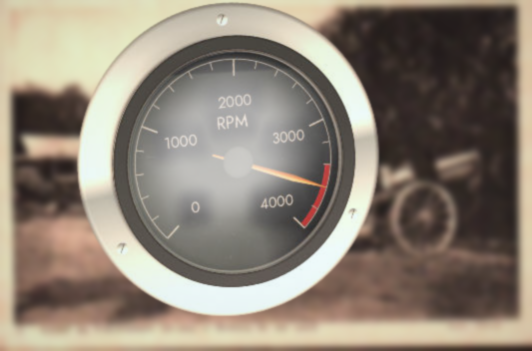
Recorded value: 3600 rpm
